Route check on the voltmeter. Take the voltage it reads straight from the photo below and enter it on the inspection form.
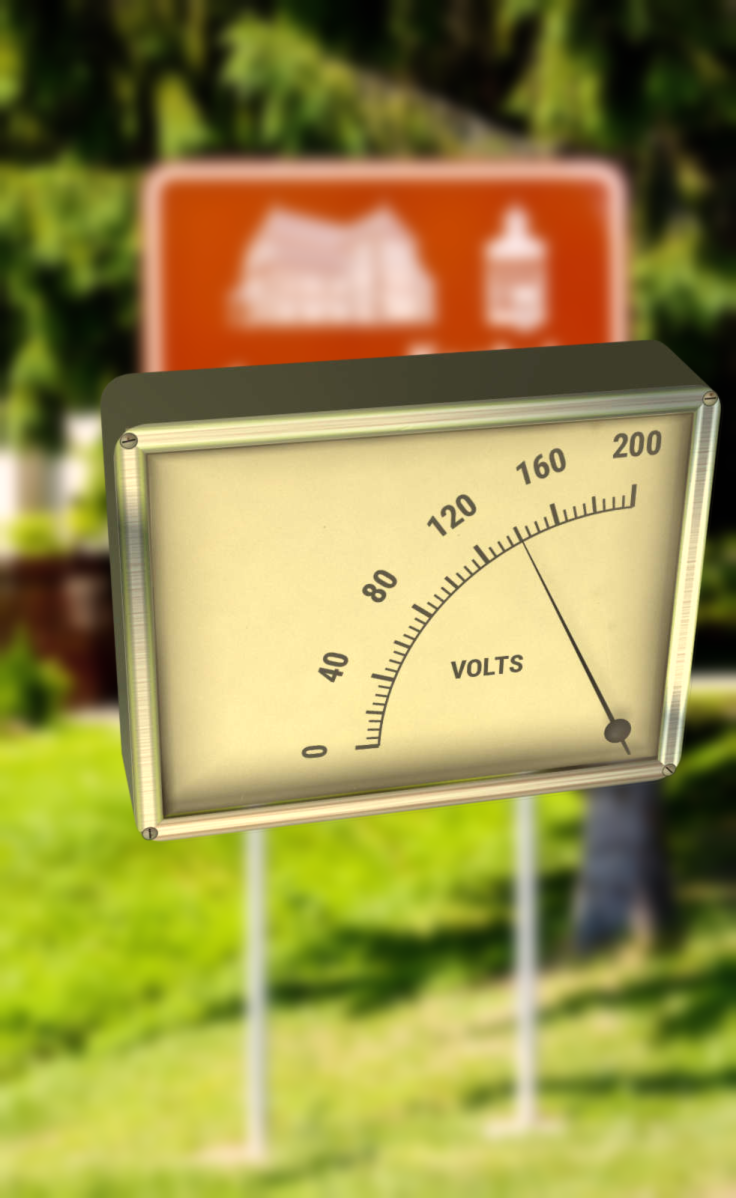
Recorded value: 140 V
